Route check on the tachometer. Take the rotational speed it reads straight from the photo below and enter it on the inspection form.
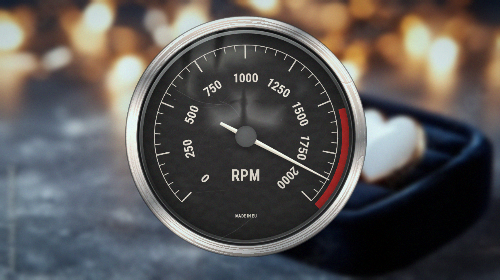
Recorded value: 1875 rpm
